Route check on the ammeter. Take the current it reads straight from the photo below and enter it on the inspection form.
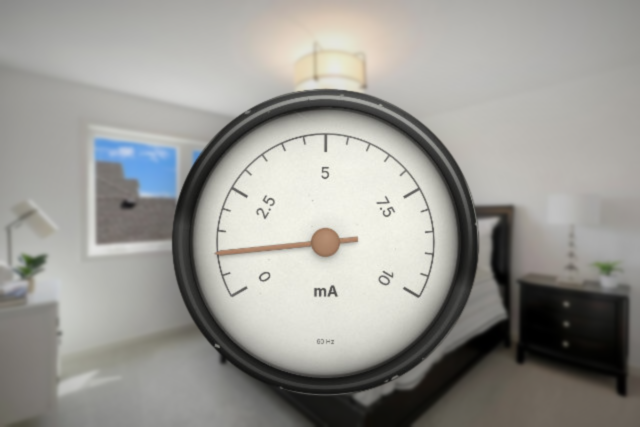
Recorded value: 1 mA
